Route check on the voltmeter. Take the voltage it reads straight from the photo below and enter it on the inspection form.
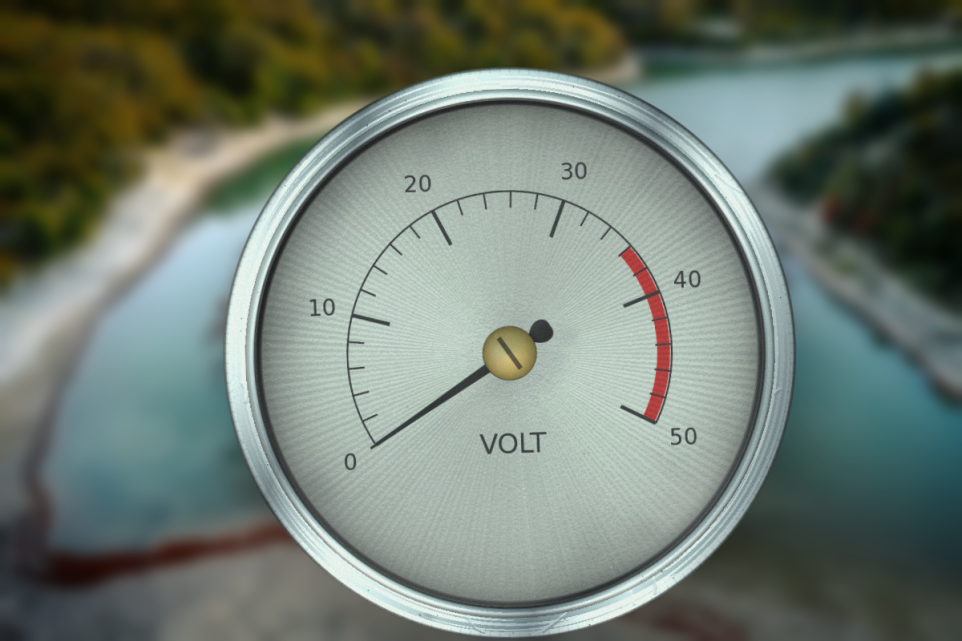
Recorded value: 0 V
